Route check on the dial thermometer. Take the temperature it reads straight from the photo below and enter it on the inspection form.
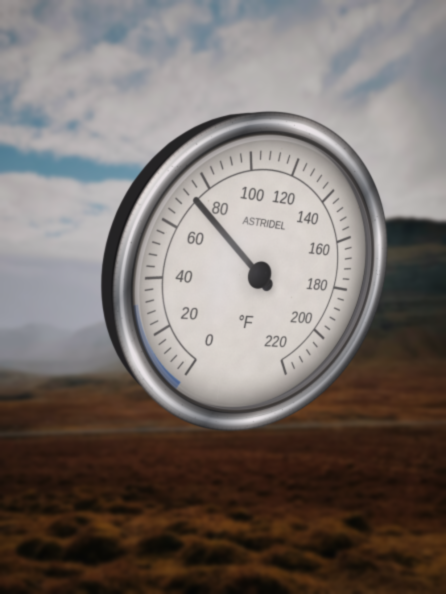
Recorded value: 72 °F
